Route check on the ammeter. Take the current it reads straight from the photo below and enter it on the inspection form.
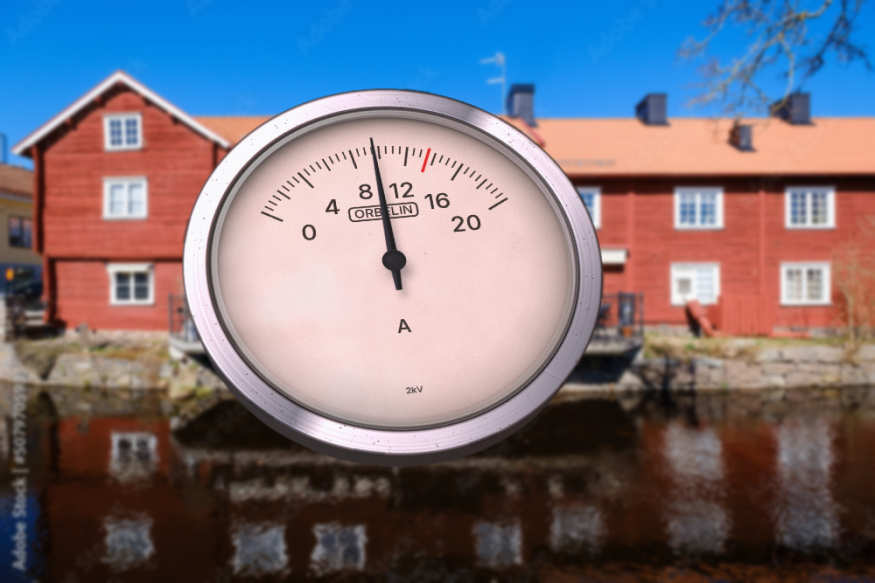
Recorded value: 9.5 A
